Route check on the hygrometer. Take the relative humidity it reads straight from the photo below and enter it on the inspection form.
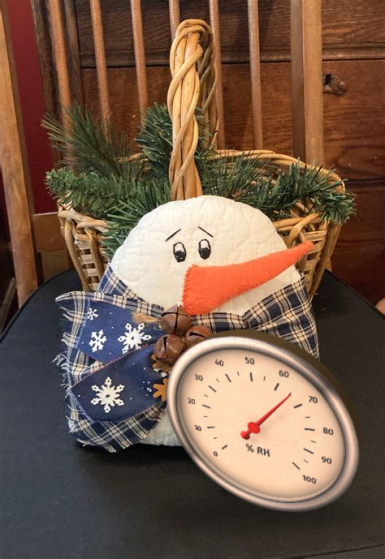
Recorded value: 65 %
